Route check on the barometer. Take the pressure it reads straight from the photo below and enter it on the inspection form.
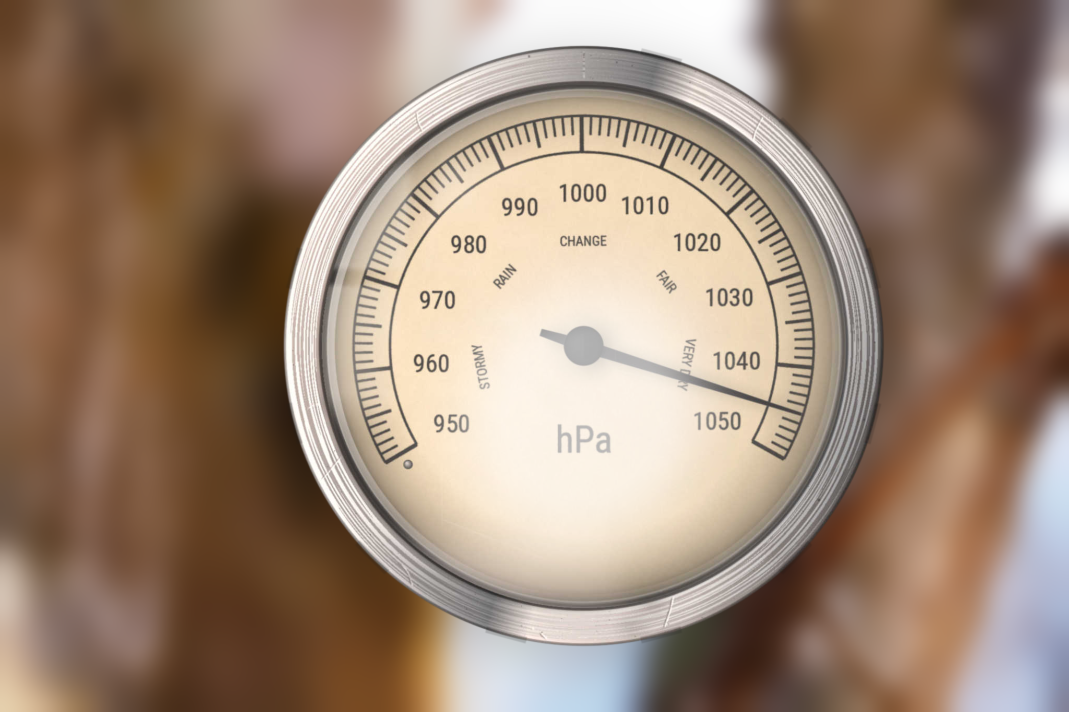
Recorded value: 1045 hPa
